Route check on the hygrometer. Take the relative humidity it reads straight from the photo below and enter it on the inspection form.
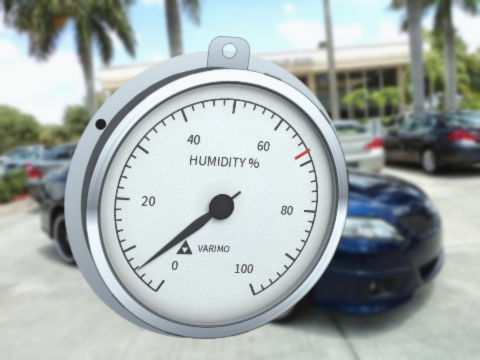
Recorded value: 6 %
